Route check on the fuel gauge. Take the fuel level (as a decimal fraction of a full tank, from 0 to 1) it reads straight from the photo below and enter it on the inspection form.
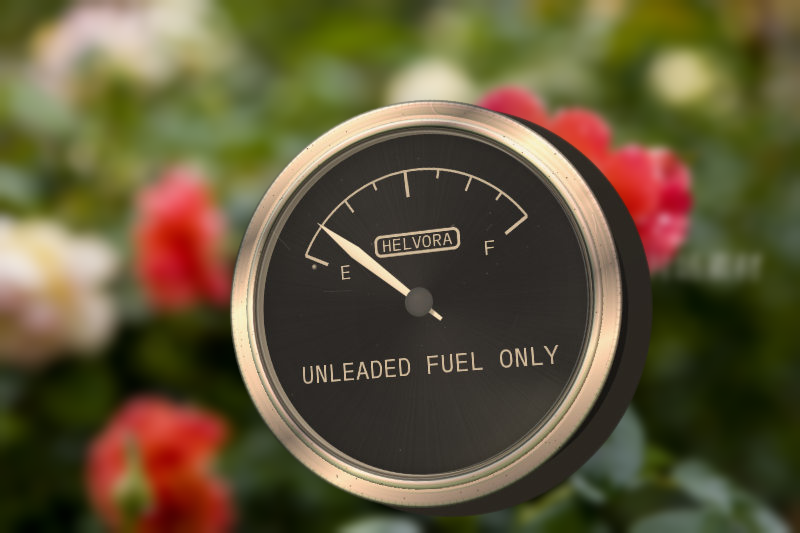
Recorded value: 0.125
